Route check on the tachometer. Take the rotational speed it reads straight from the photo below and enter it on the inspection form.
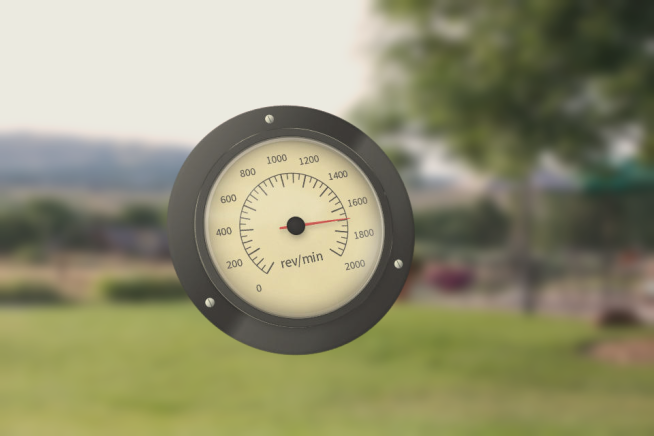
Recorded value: 1700 rpm
